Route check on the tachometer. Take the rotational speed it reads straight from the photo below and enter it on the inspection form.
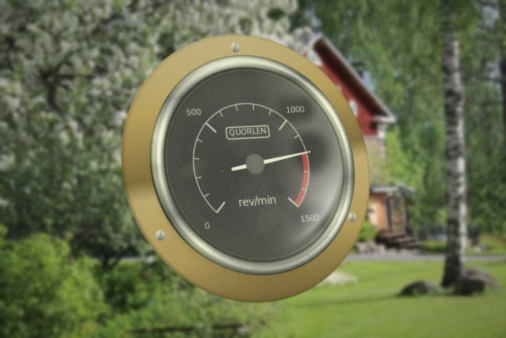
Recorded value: 1200 rpm
